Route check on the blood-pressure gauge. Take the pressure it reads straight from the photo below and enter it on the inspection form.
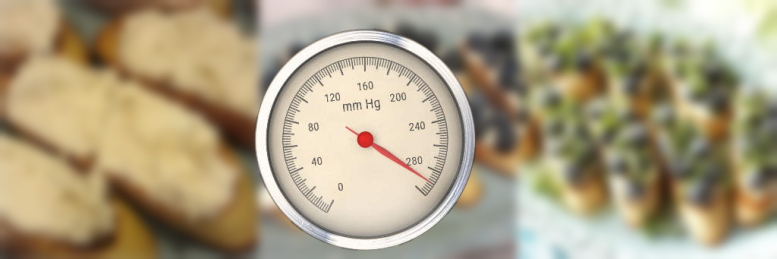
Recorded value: 290 mmHg
